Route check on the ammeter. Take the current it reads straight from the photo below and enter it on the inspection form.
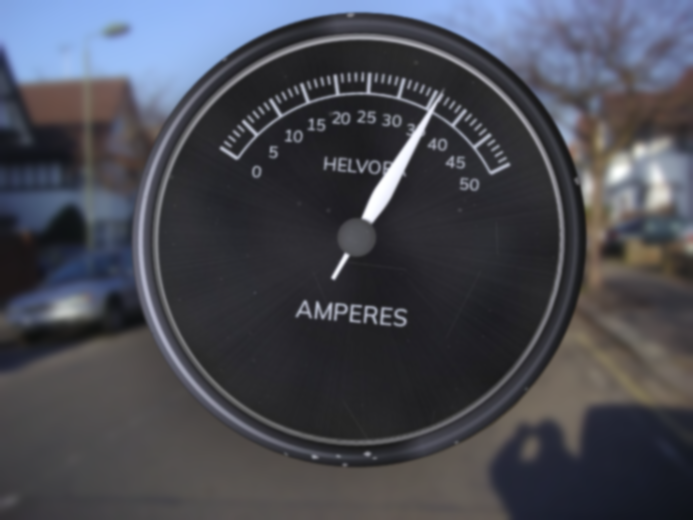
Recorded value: 36 A
